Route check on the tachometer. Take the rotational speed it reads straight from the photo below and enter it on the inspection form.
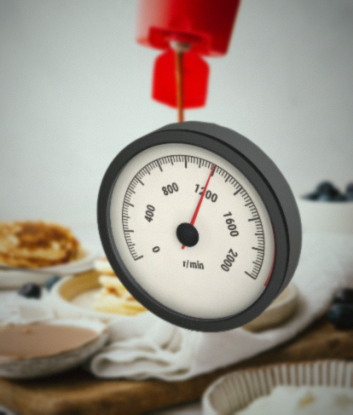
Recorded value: 1200 rpm
